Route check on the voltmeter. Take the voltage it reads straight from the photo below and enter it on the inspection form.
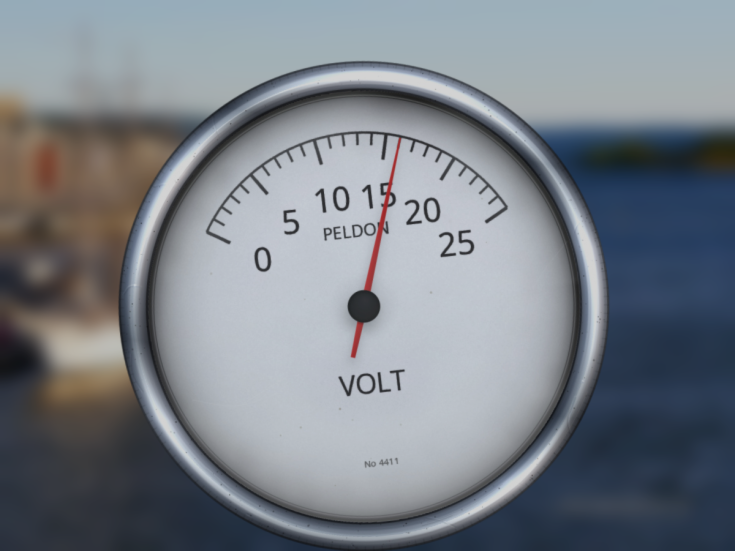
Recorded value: 16 V
